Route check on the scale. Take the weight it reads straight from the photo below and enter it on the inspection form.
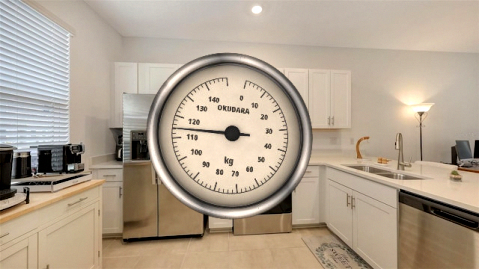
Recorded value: 114 kg
